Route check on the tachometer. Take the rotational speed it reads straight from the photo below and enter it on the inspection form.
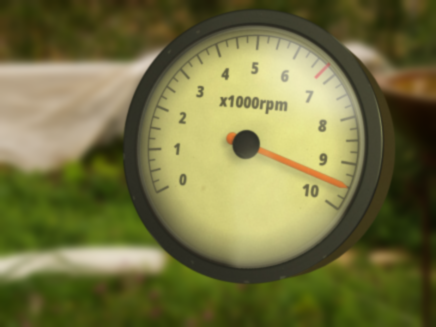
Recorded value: 9500 rpm
